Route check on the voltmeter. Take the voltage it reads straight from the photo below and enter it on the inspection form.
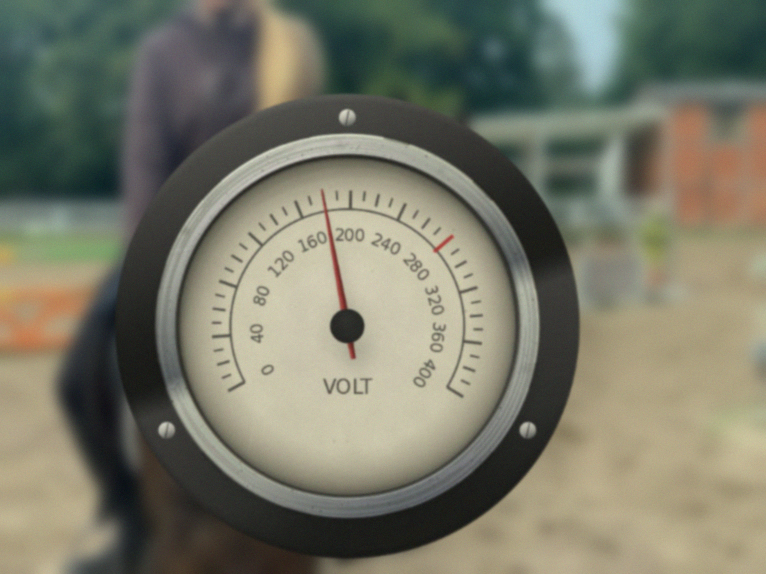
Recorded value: 180 V
